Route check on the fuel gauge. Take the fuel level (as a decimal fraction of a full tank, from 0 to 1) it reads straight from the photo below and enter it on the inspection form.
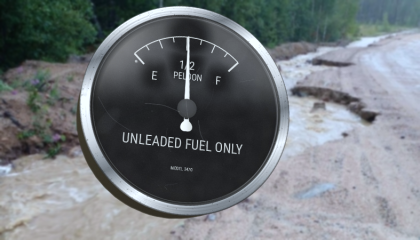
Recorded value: 0.5
